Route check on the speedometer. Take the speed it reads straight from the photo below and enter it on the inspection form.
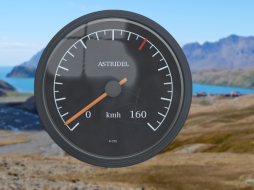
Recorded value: 5 km/h
